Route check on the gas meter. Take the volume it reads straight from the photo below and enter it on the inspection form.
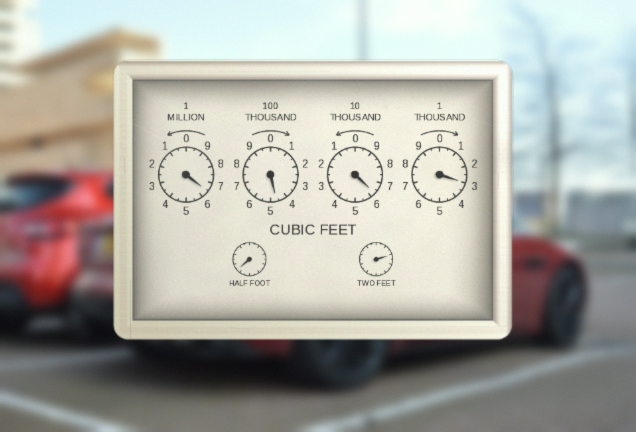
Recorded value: 646300 ft³
